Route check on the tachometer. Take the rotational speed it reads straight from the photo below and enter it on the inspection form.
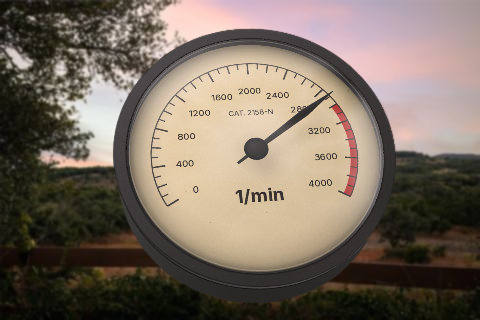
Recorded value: 2900 rpm
